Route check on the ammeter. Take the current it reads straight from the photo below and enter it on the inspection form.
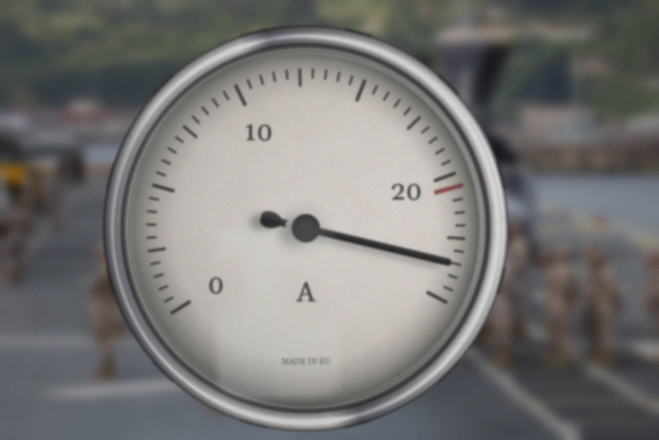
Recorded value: 23.5 A
